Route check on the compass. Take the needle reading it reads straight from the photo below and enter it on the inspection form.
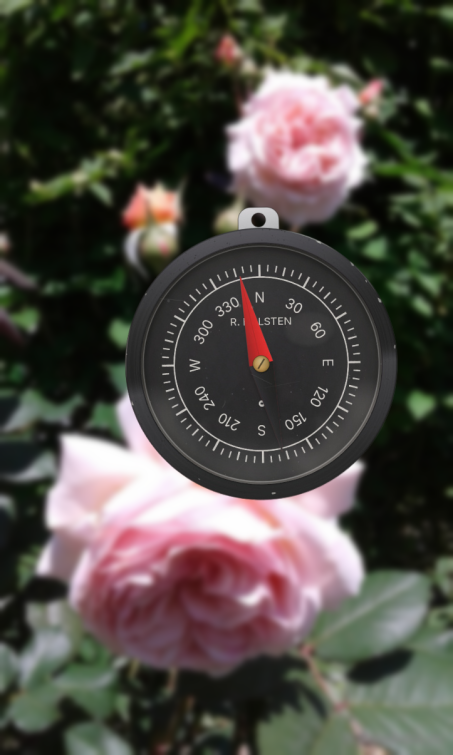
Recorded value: 347.5 °
